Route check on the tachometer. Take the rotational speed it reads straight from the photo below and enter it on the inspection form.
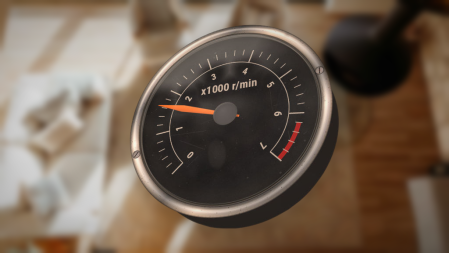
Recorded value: 1600 rpm
